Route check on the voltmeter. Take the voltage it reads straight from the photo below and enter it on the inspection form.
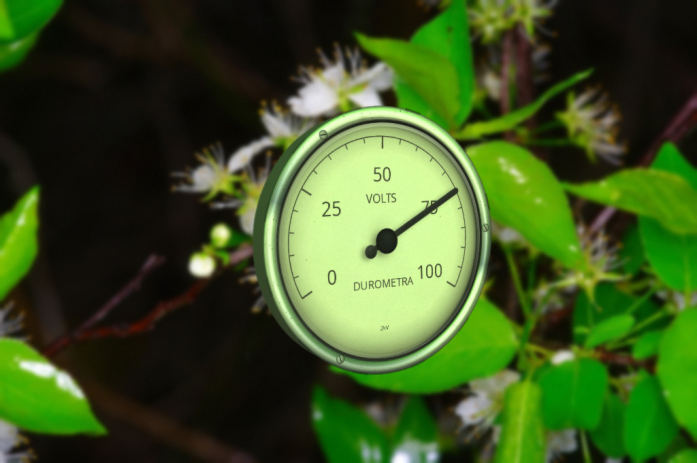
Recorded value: 75 V
